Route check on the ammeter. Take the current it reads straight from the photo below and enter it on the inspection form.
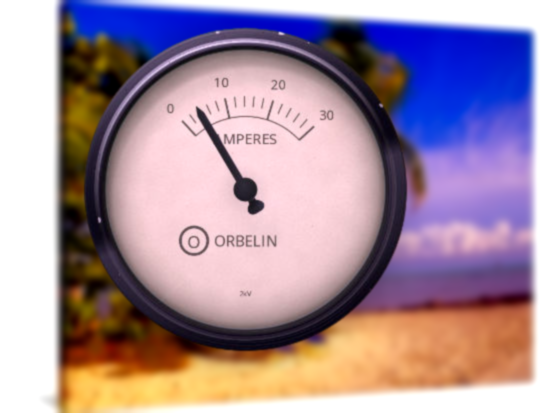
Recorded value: 4 A
